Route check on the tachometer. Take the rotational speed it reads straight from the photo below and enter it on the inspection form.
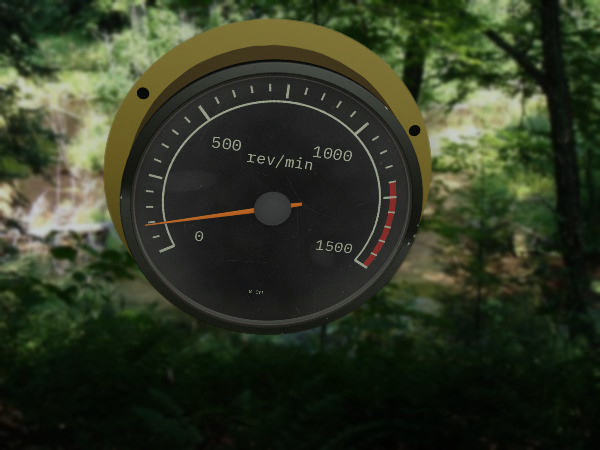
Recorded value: 100 rpm
